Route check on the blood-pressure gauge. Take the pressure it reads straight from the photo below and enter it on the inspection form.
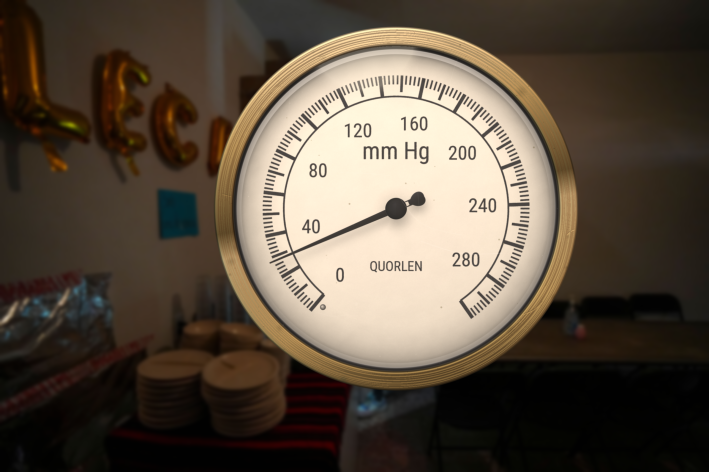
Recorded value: 28 mmHg
